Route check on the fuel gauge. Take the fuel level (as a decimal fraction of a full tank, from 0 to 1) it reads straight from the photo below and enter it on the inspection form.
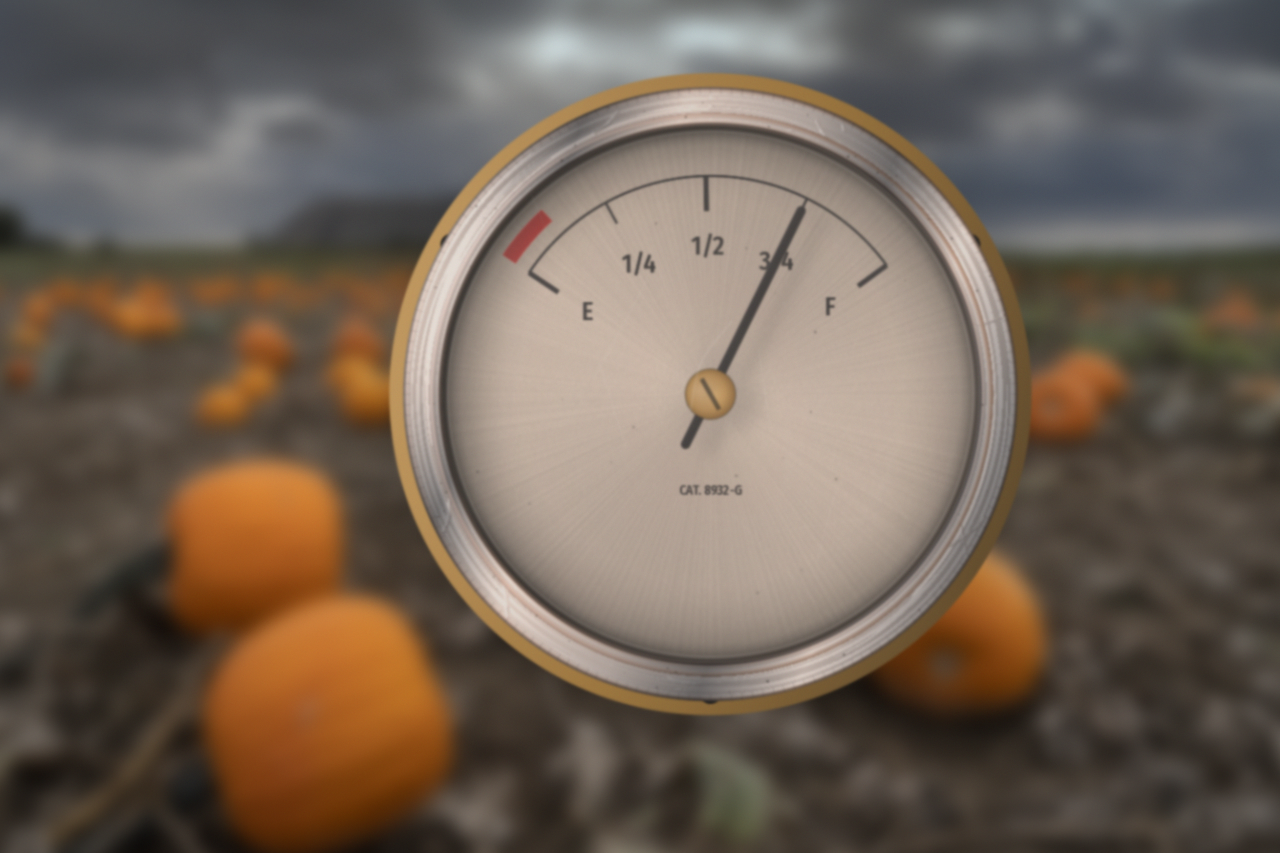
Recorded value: 0.75
